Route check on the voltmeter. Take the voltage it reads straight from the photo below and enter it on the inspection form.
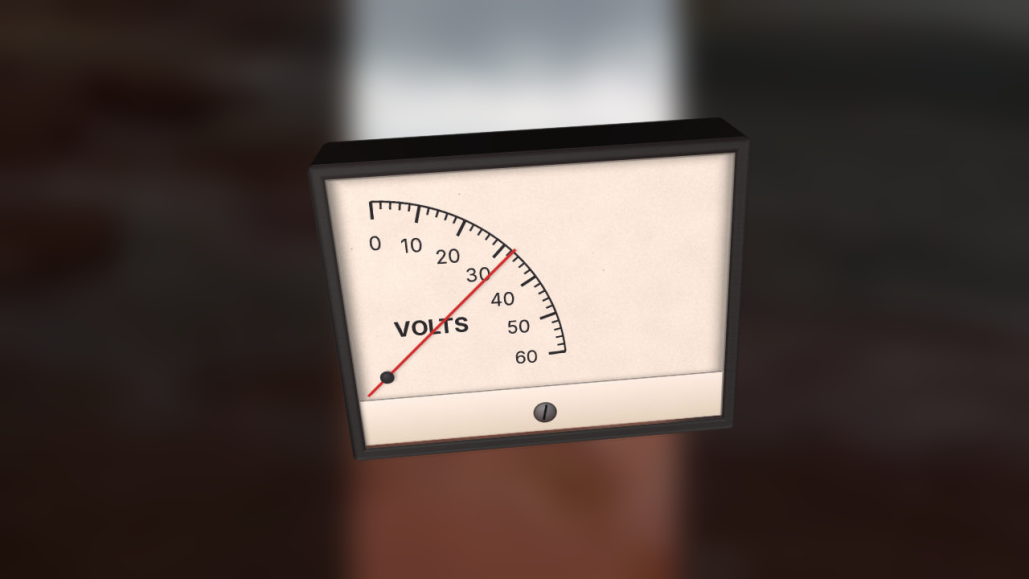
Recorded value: 32 V
